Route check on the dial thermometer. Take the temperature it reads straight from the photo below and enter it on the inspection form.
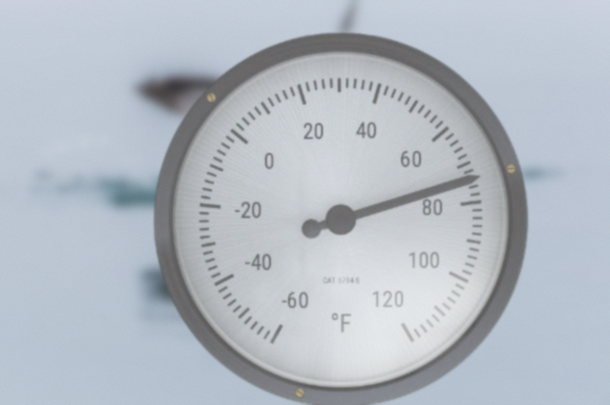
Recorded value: 74 °F
